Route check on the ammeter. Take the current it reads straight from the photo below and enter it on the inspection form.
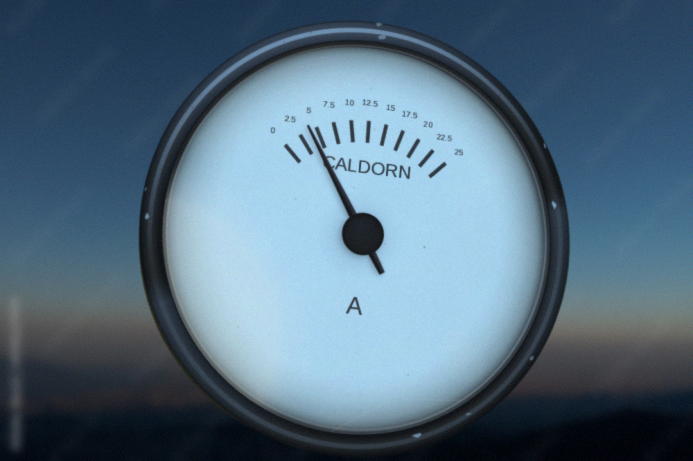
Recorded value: 3.75 A
